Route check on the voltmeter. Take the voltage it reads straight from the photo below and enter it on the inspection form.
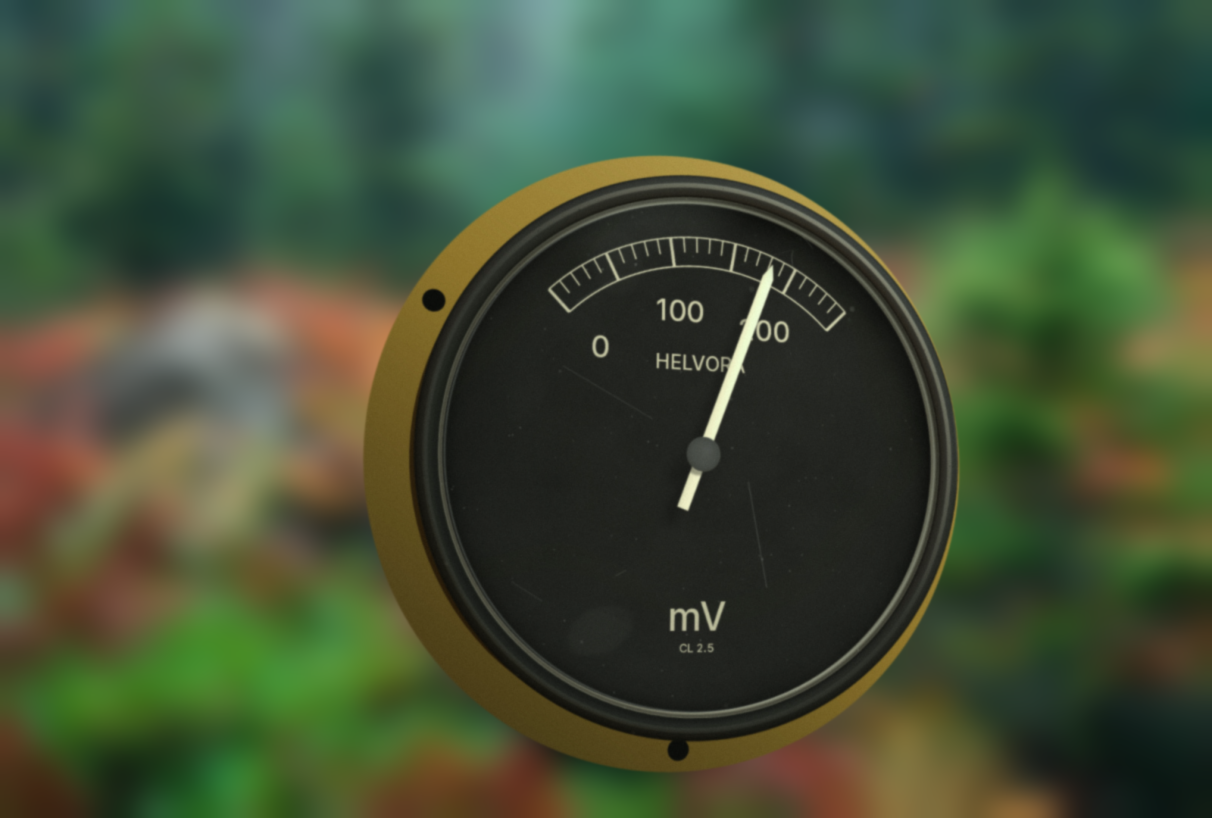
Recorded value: 180 mV
